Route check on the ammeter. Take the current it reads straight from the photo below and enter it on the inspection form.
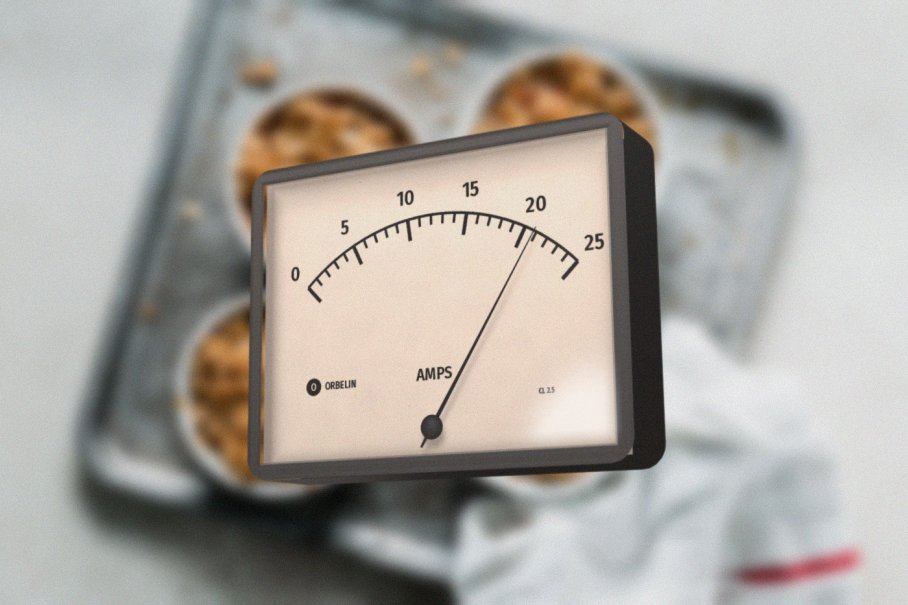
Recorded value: 21 A
